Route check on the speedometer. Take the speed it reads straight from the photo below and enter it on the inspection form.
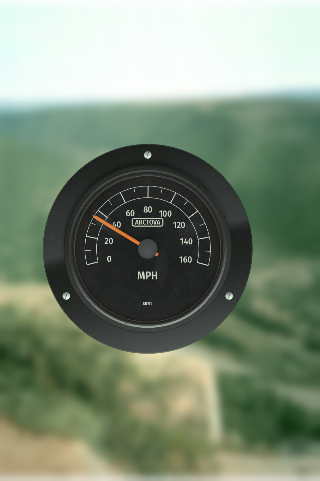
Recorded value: 35 mph
